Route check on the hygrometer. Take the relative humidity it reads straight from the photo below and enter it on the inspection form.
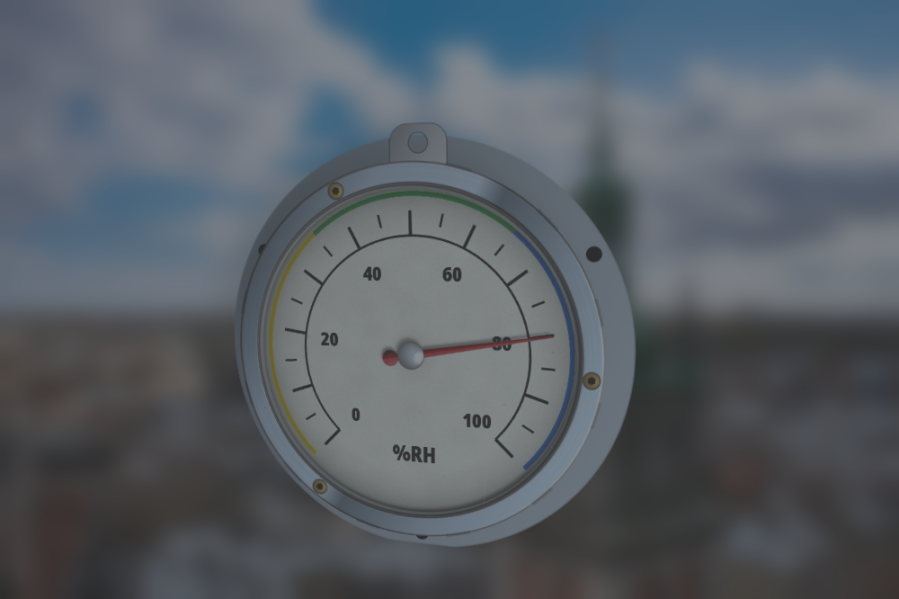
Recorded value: 80 %
